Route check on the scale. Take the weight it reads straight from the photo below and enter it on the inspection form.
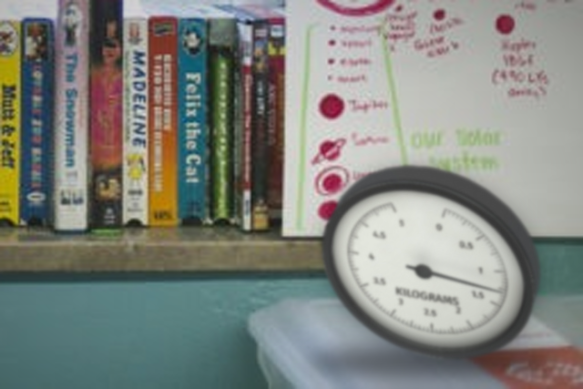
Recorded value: 1.25 kg
